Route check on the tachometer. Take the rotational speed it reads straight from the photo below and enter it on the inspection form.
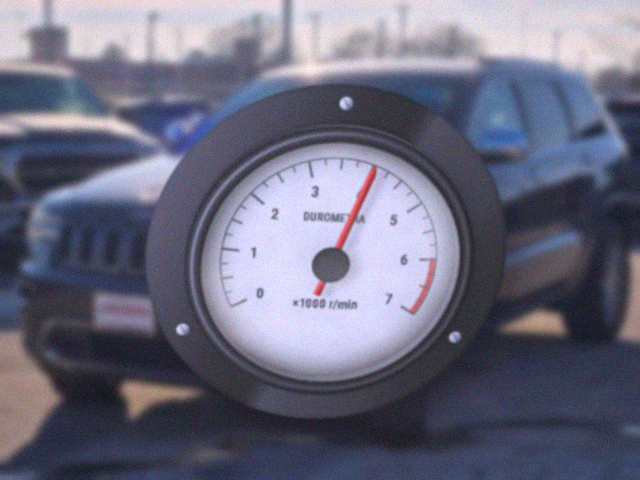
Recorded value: 4000 rpm
